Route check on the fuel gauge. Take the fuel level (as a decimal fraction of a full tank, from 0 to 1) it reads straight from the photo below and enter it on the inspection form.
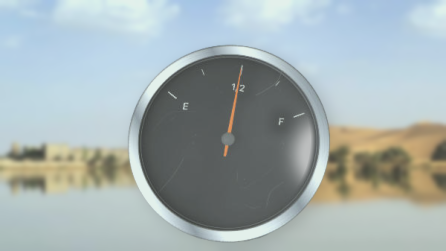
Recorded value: 0.5
